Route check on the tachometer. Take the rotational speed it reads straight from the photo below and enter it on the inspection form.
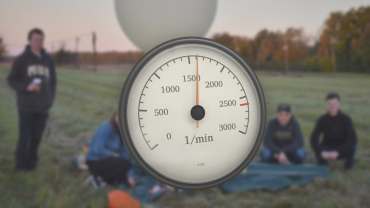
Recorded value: 1600 rpm
